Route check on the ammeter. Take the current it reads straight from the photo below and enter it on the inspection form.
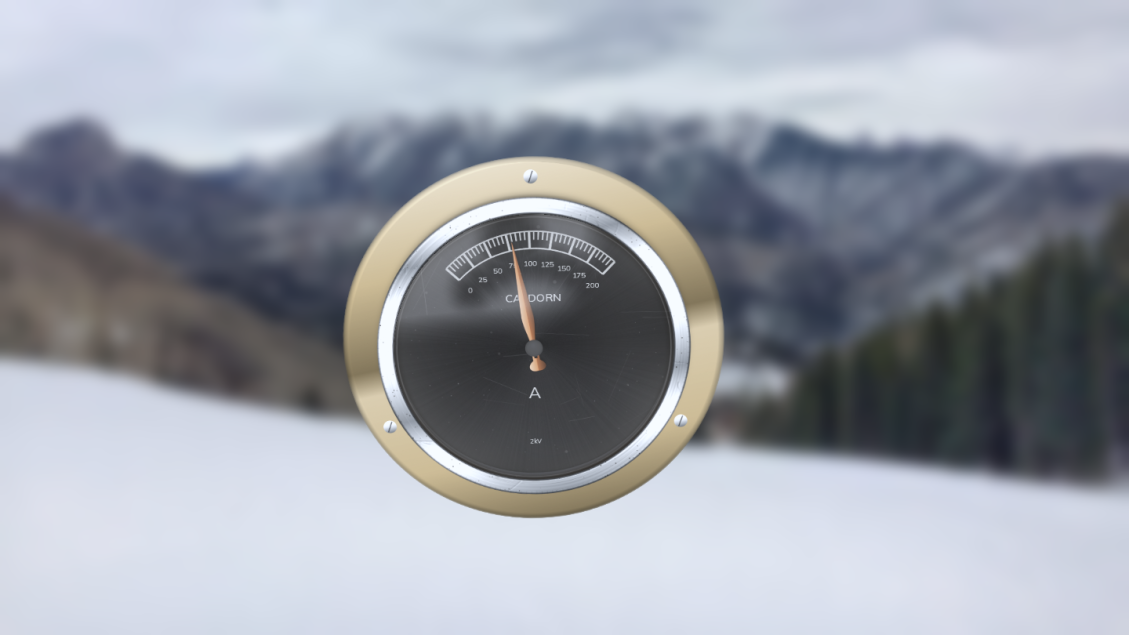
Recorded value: 80 A
